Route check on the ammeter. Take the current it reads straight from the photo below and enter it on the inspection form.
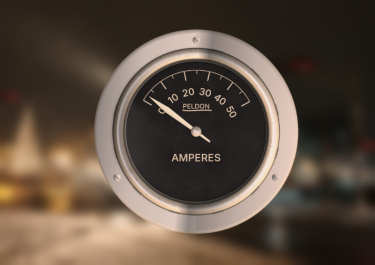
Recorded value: 2.5 A
